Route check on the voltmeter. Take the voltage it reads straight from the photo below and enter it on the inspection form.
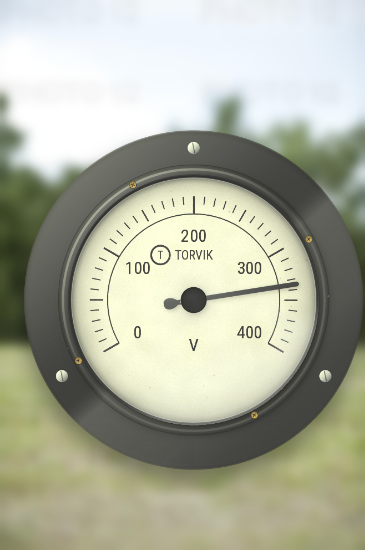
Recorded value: 335 V
